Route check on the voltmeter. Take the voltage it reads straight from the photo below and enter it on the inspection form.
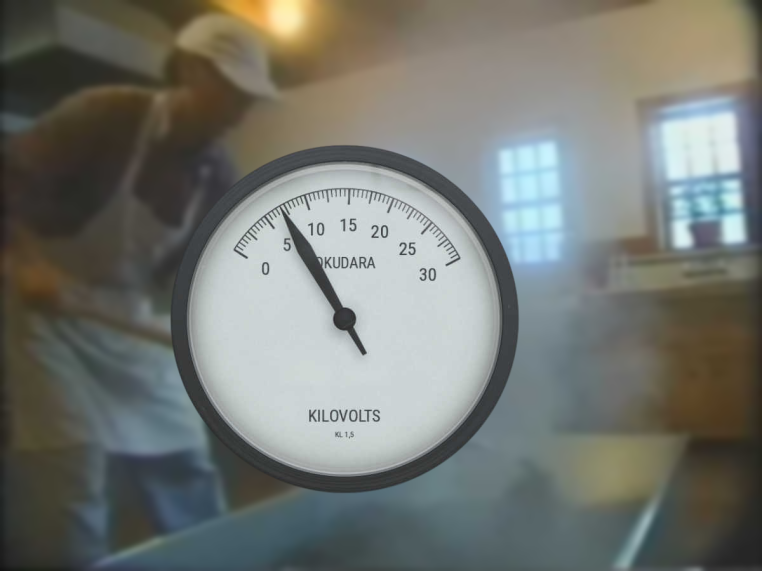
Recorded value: 7 kV
